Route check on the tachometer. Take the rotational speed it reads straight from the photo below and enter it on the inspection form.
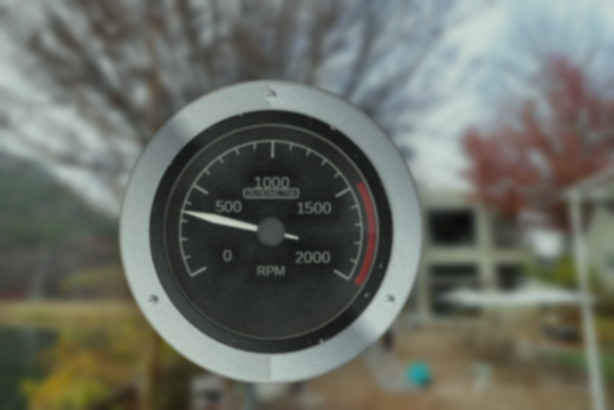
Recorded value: 350 rpm
